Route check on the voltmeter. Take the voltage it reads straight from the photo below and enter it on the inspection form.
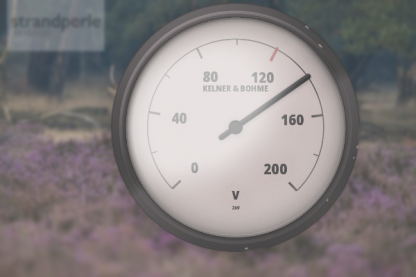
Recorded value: 140 V
